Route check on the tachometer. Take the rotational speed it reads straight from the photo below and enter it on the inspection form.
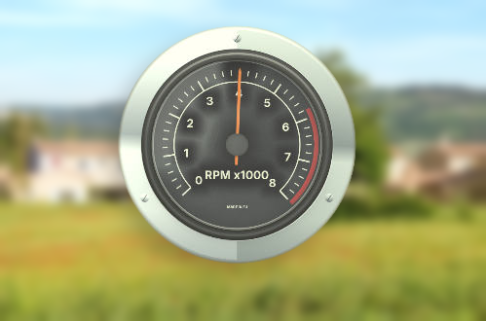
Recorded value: 4000 rpm
